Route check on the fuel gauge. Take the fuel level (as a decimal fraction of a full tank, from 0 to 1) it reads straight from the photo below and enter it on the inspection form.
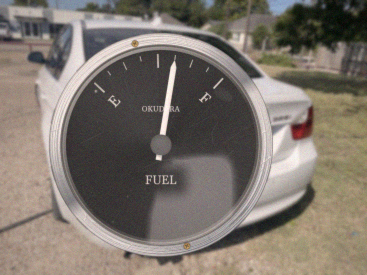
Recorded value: 0.625
